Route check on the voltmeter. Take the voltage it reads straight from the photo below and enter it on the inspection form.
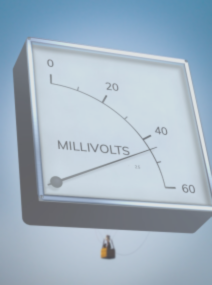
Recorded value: 45 mV
